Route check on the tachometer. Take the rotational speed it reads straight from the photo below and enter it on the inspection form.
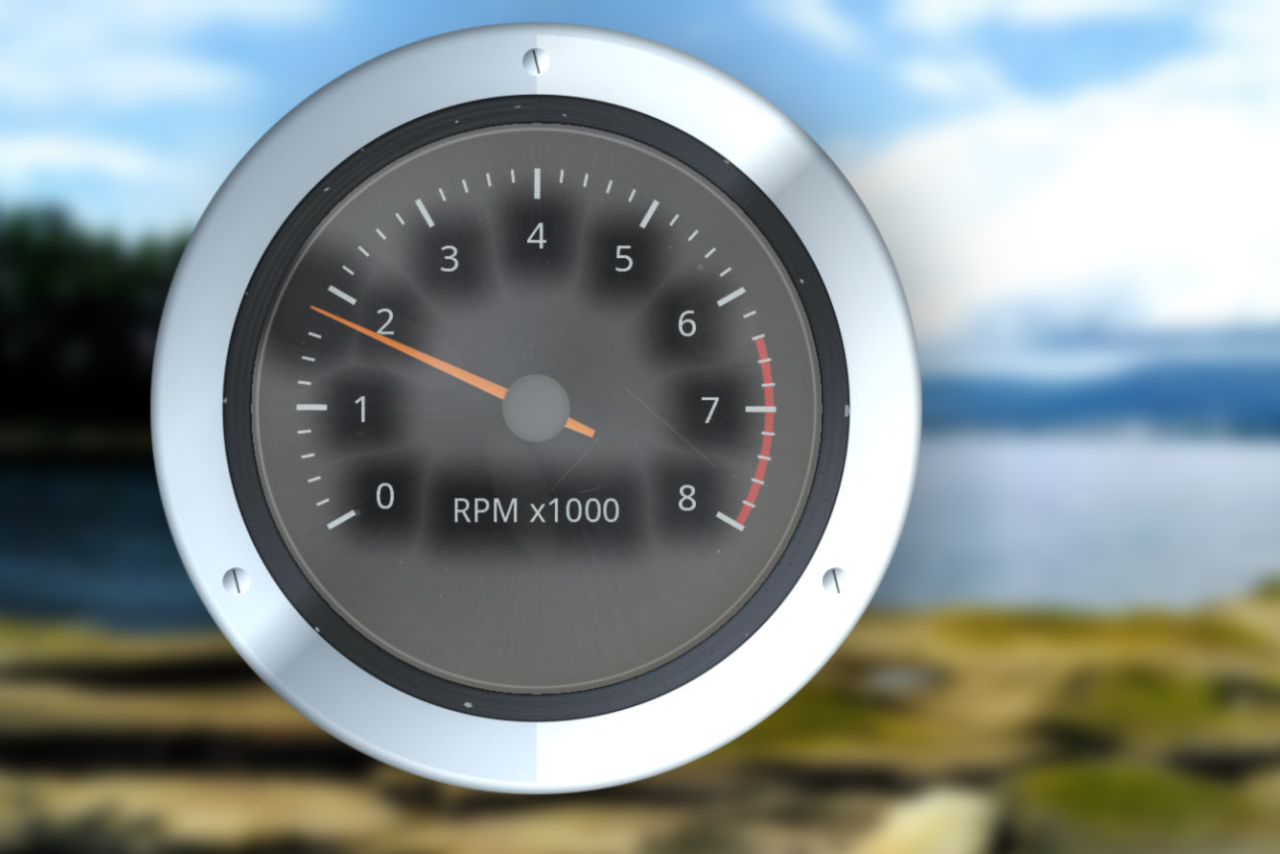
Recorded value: 1800 rpm
